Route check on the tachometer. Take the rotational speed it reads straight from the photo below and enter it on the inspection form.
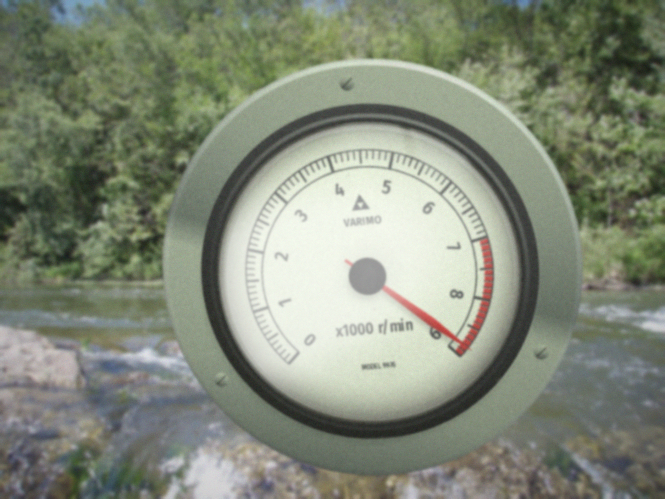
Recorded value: 8800 rpm
